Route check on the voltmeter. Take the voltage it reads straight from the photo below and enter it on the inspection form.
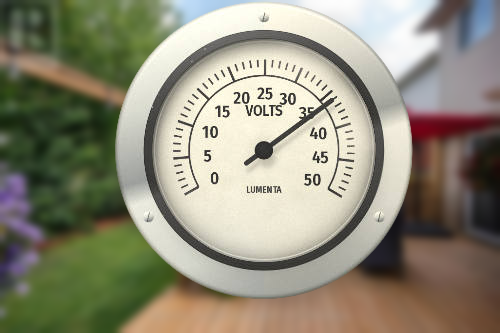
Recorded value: 36 V
